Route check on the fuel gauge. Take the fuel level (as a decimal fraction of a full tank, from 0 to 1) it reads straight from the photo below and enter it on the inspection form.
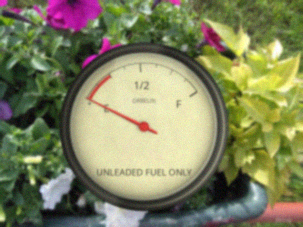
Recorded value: 0
